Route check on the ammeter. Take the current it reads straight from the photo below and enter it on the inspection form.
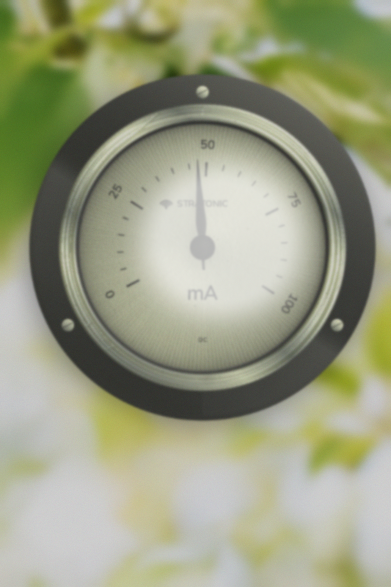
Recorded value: 47.5 mA
